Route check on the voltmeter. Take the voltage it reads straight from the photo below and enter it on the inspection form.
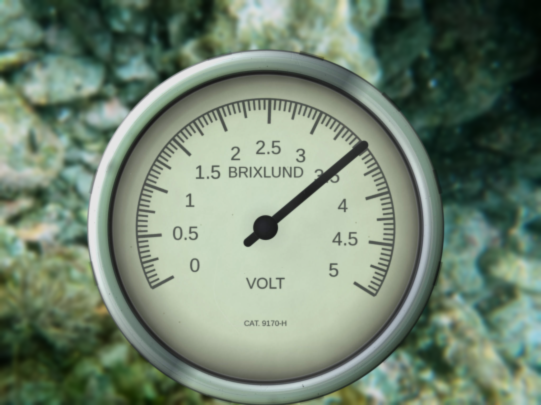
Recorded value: 3.5 V
